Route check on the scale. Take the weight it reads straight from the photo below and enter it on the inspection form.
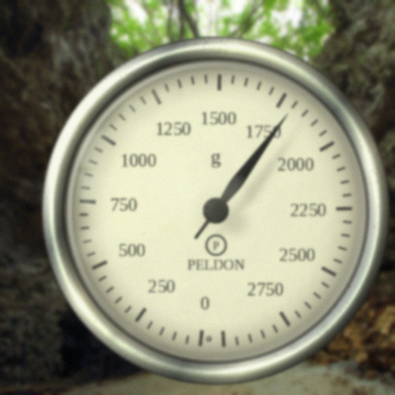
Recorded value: 1800 g
